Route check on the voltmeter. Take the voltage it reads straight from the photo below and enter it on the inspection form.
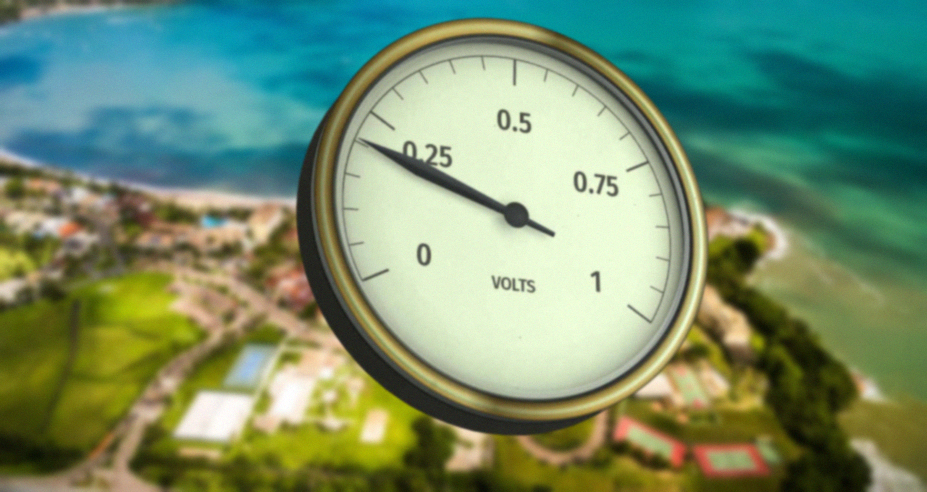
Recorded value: 0.2 V
